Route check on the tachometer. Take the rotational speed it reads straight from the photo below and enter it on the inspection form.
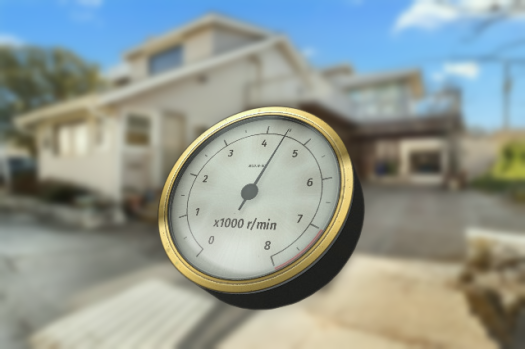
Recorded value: 4500 rpm
